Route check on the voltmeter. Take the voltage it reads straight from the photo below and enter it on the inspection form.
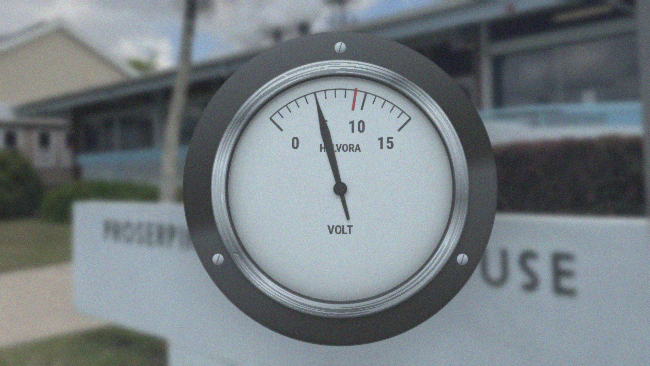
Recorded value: 5 V
